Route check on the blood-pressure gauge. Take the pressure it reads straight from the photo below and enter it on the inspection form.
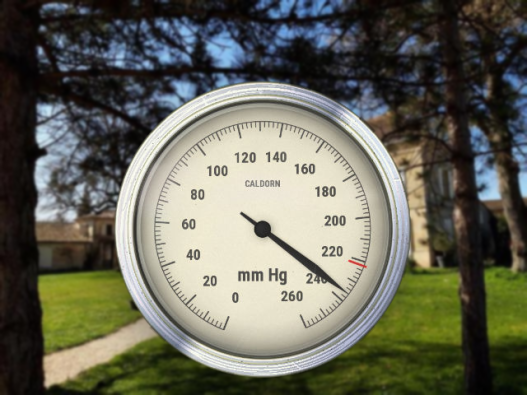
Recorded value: 236 mmHg
